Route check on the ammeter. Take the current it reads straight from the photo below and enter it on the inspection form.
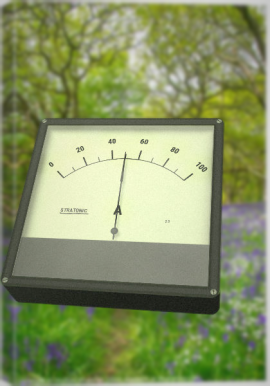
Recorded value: 50 A
